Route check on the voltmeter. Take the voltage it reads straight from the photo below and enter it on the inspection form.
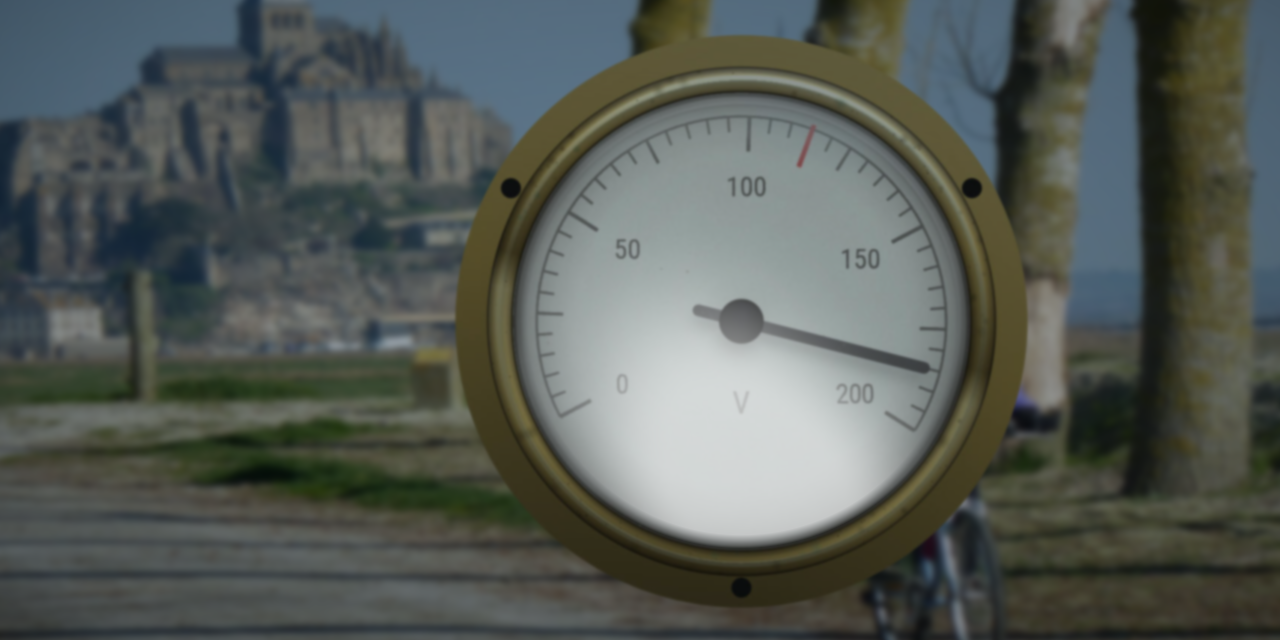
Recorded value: 185 V
